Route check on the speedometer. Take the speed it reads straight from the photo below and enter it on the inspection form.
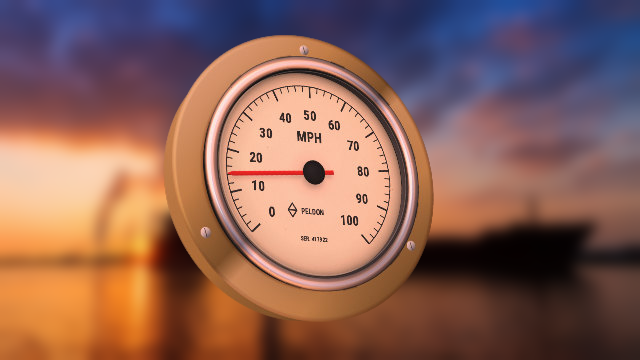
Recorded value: 14 mph
